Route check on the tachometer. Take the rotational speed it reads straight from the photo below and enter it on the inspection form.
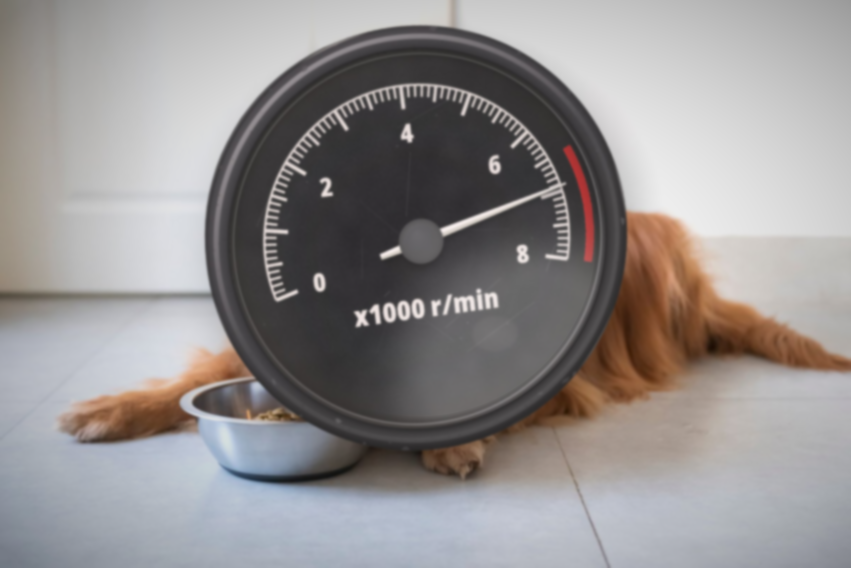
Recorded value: 6900 rpm
